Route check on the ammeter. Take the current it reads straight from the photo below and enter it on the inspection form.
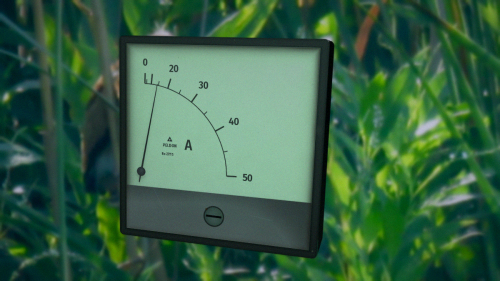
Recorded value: 15 A
